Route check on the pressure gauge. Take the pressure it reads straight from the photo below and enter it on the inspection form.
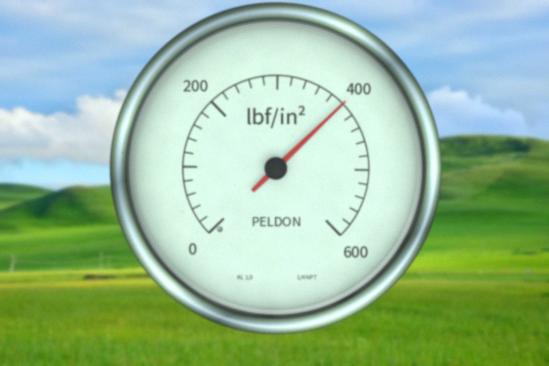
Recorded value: 400 psi
